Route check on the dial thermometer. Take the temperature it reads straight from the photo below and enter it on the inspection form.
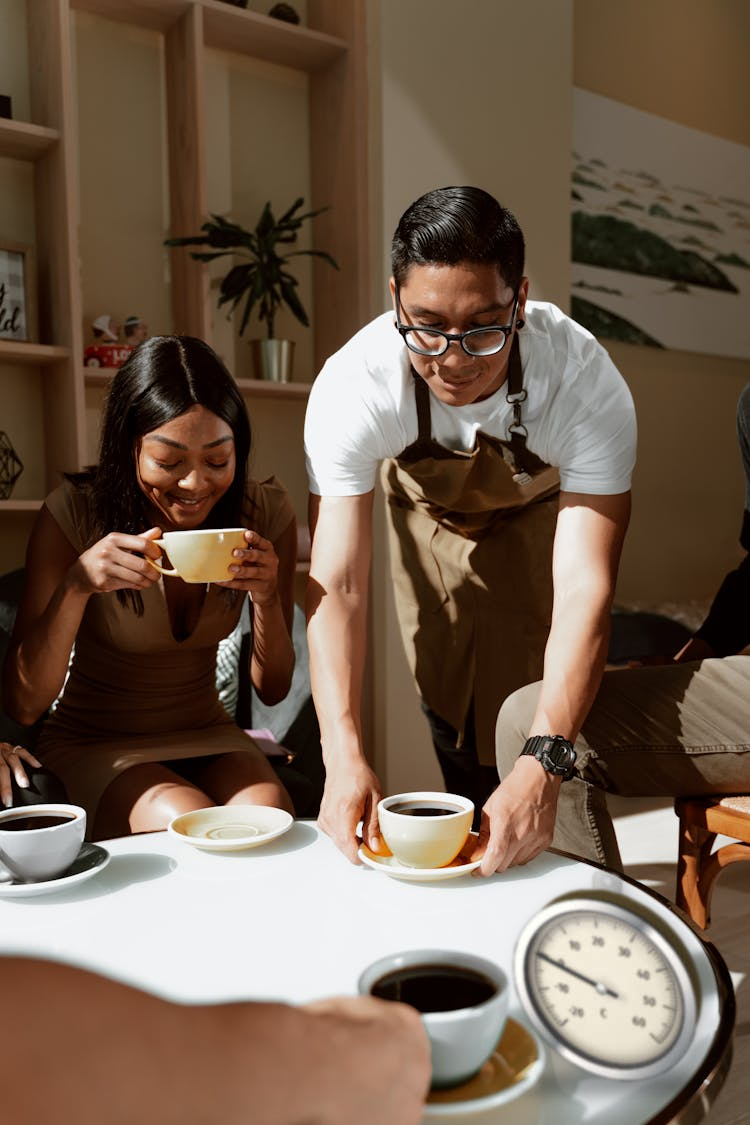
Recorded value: 0 °C
